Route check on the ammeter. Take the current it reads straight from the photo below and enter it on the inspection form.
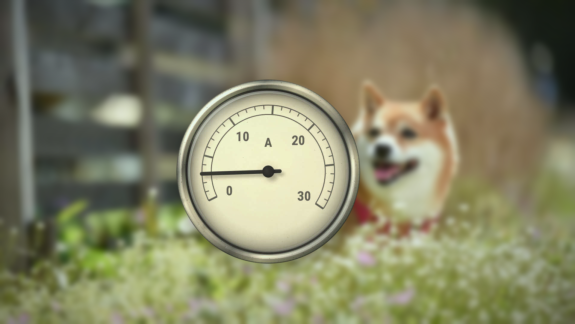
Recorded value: 3 A
